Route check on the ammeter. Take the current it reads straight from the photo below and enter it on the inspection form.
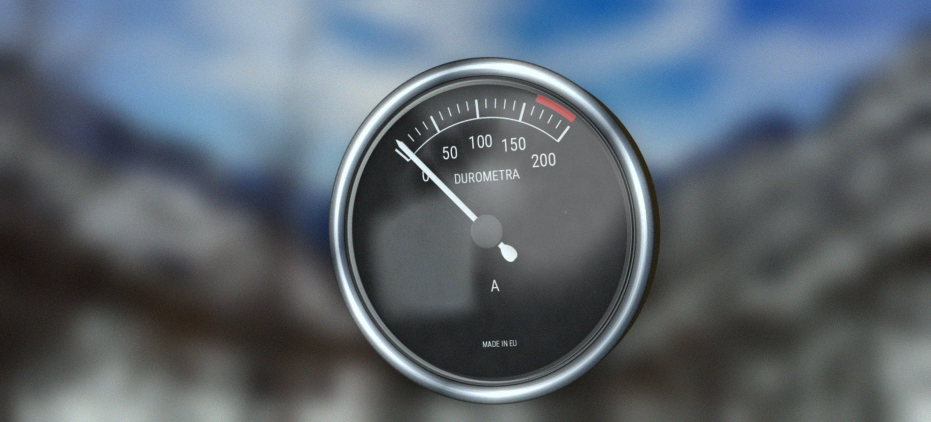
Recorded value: 10 A
